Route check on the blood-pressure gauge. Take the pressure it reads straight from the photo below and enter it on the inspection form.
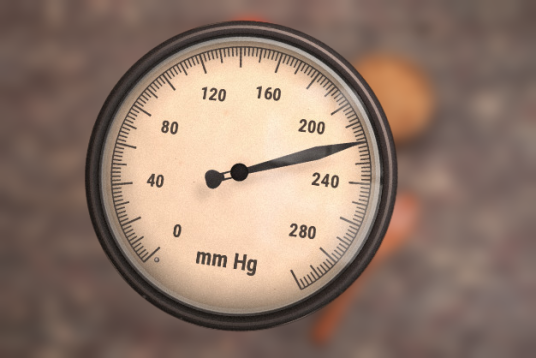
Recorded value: 220 mmHg
